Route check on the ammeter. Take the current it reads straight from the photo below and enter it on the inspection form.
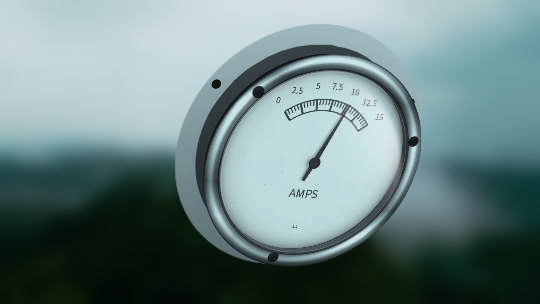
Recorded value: 10 A
